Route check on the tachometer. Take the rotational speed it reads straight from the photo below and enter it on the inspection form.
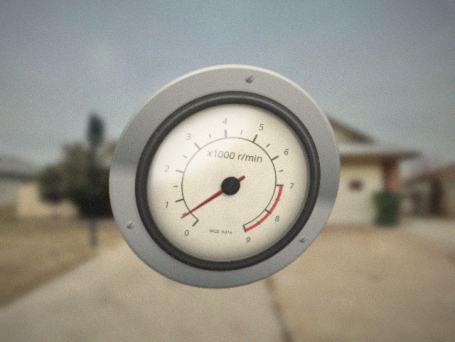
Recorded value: 500 rpm
